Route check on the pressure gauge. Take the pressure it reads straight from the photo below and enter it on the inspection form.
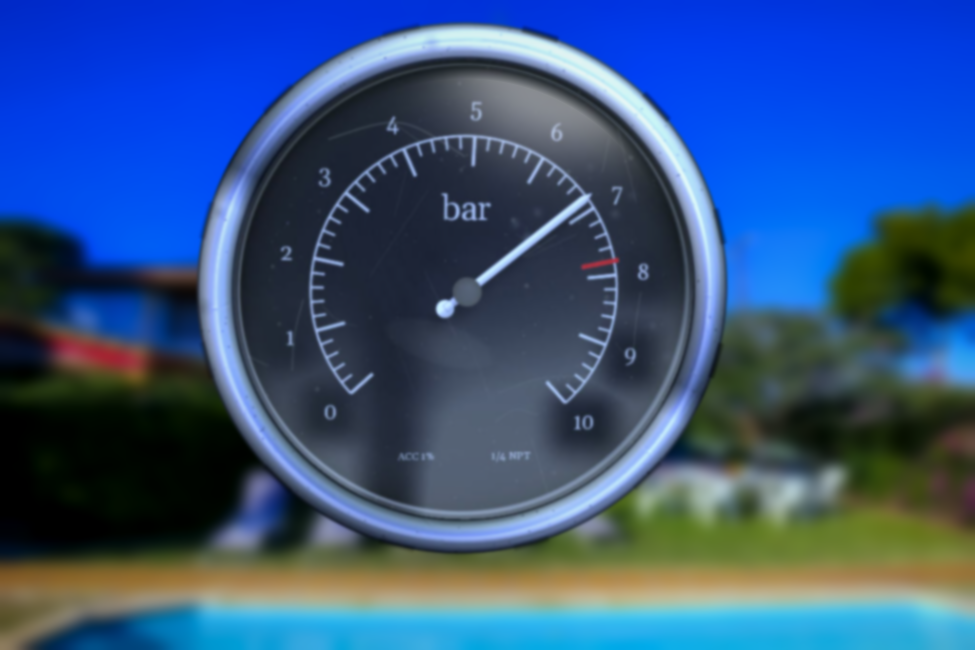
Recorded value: 6.8 bar
